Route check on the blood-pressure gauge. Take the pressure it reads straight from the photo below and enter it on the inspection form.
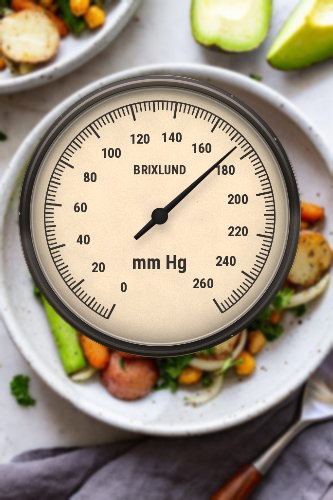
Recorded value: 174 mmHg
